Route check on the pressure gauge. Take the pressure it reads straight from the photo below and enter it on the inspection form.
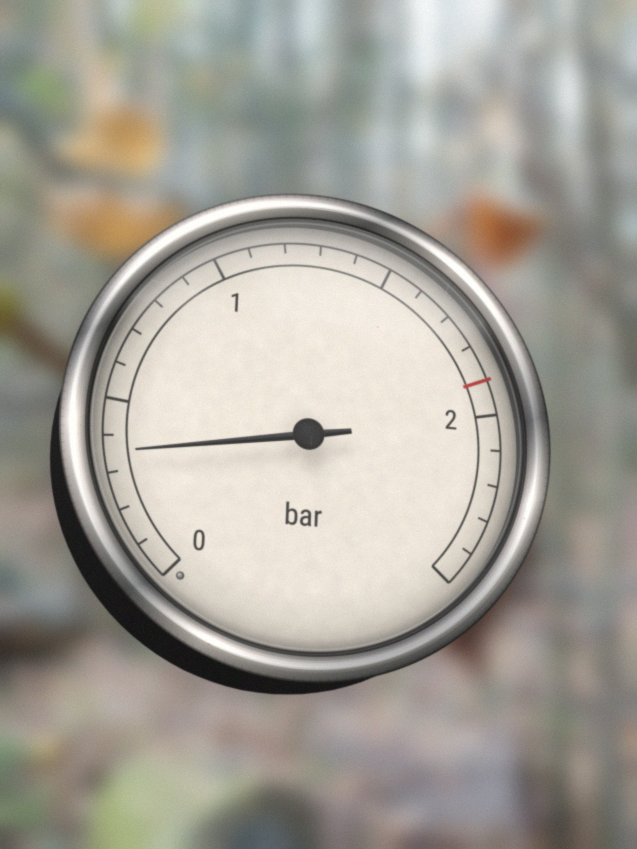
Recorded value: 0.35 bar
